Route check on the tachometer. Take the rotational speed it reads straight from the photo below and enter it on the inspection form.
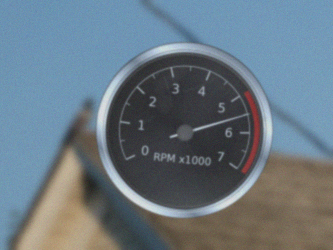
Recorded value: 5500 rpm
